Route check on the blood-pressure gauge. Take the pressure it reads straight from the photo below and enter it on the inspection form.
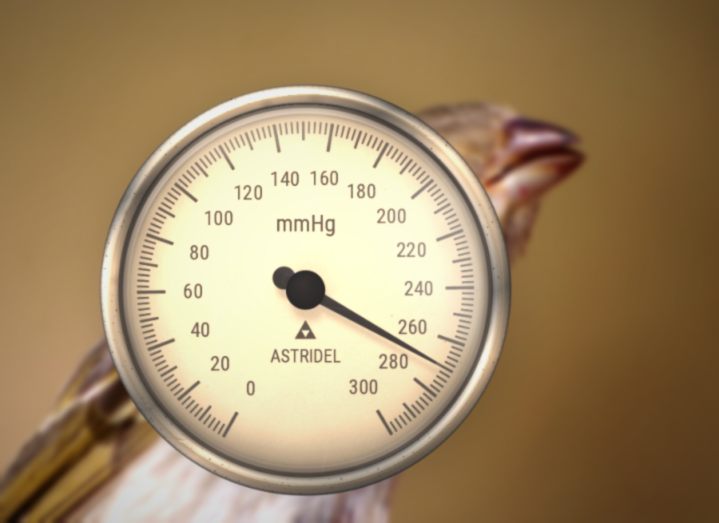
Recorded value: 270 mmHg
